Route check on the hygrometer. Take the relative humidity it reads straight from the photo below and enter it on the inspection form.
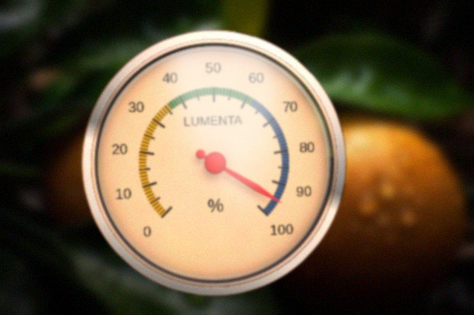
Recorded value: 95 %
